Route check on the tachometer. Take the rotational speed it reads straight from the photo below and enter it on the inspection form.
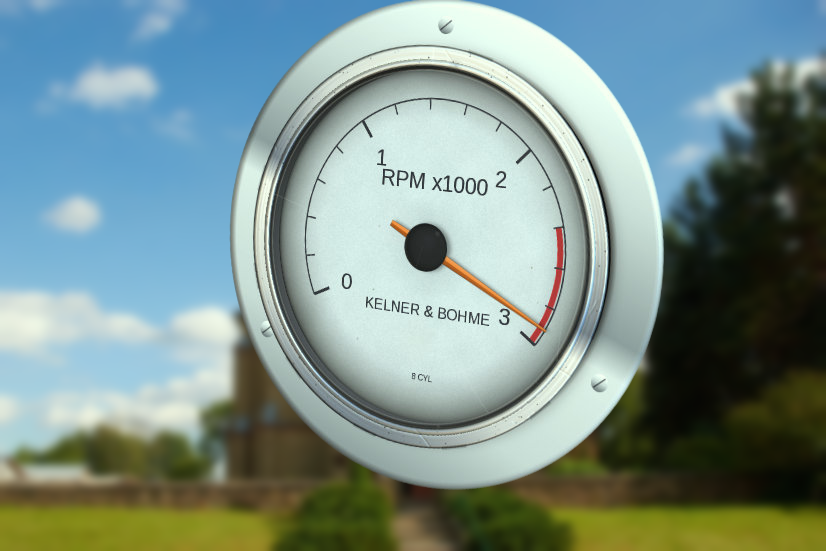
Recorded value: 2900 rpm
